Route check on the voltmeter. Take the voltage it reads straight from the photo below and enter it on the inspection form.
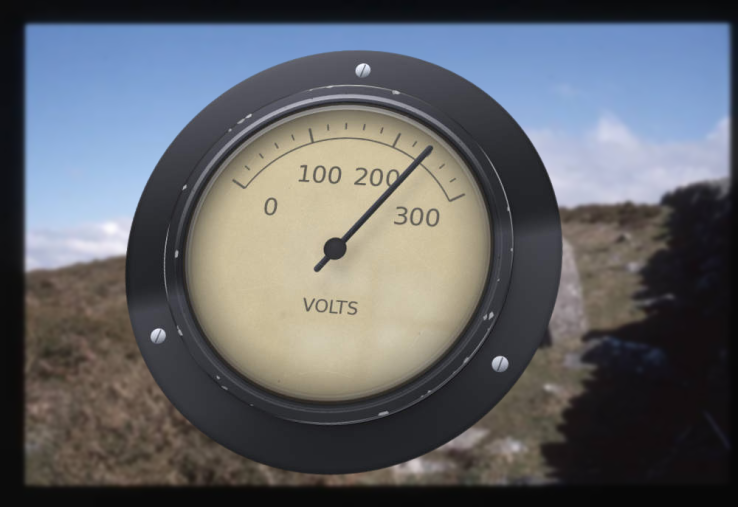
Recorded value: 240 V
